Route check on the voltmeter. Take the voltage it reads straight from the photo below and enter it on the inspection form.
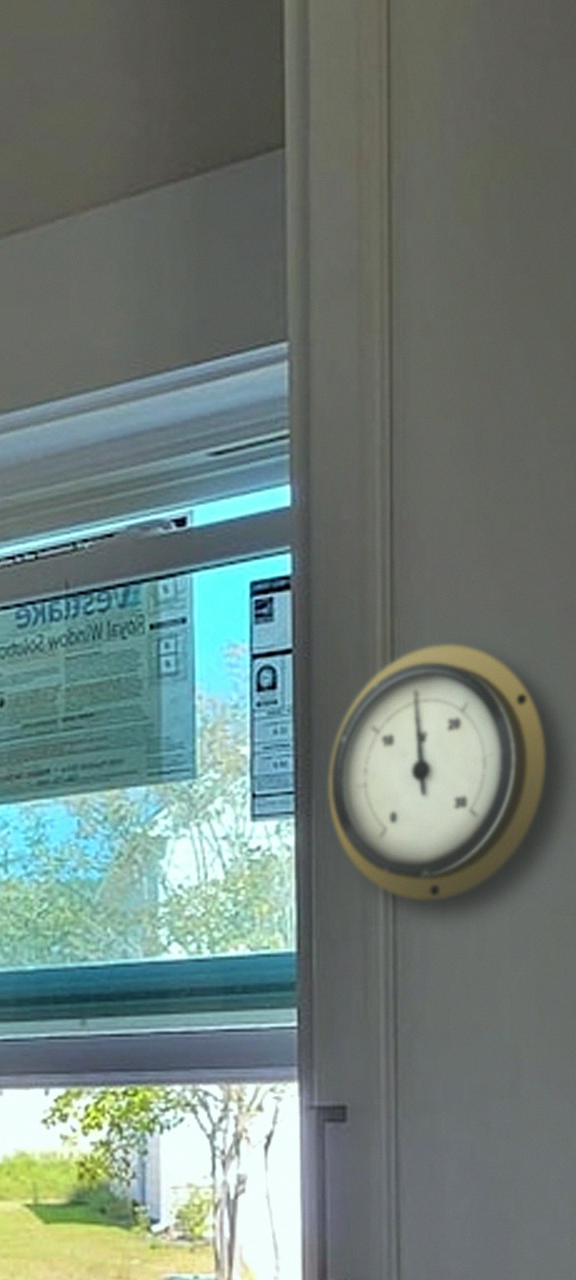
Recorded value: 15 V
